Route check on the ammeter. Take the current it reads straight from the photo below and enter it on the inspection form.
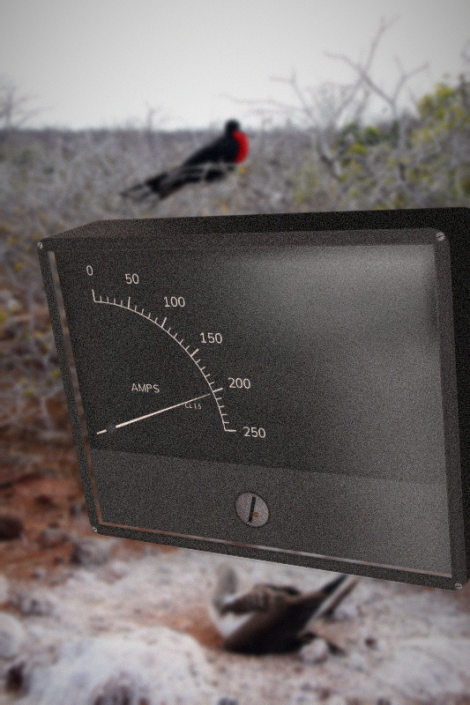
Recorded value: 200 A
